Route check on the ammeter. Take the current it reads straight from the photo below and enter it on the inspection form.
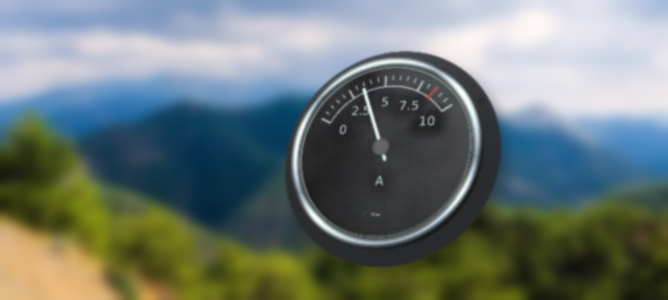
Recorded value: 3.5 A
